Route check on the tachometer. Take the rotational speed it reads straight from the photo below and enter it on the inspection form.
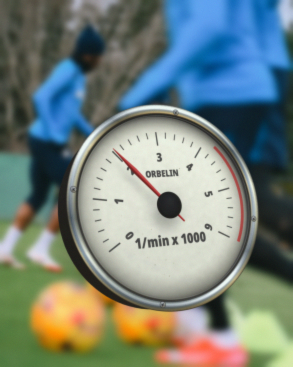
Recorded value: 2000 rpm
